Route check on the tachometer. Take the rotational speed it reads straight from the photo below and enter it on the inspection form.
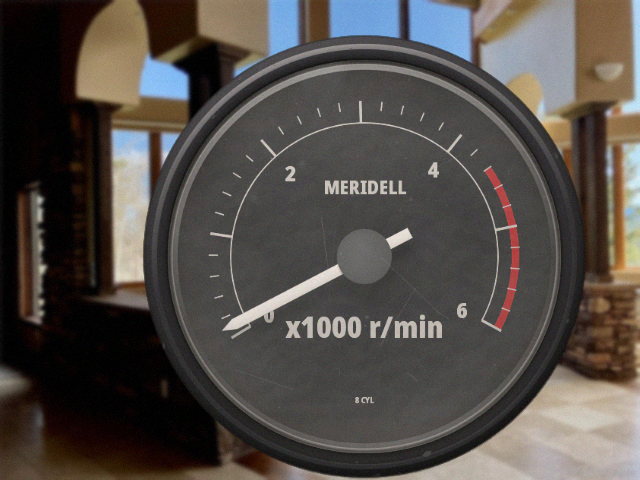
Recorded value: 100 rpm
